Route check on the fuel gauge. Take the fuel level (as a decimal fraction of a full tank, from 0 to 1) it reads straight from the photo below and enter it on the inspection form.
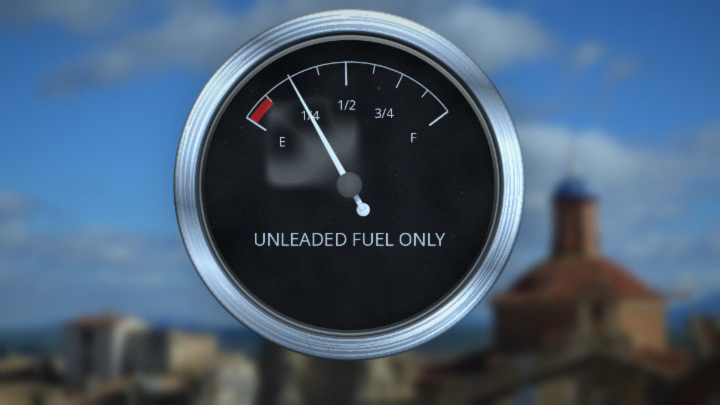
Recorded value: 0.25
